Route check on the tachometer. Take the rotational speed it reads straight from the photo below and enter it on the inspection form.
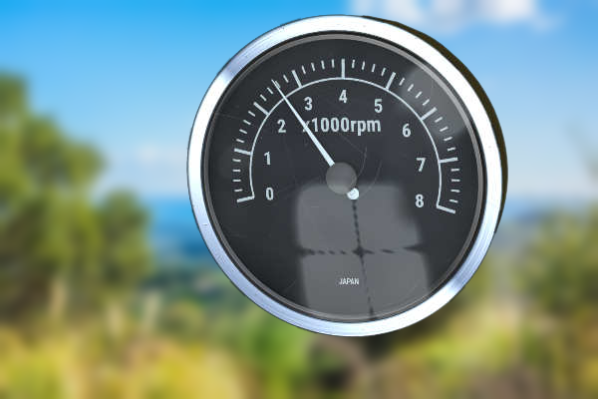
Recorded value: 2600 rpm
